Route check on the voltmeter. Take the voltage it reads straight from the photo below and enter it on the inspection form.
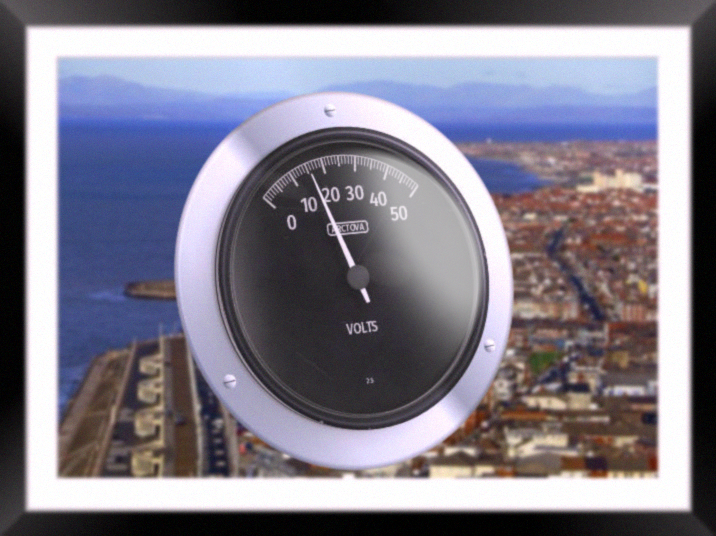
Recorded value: 15 V
